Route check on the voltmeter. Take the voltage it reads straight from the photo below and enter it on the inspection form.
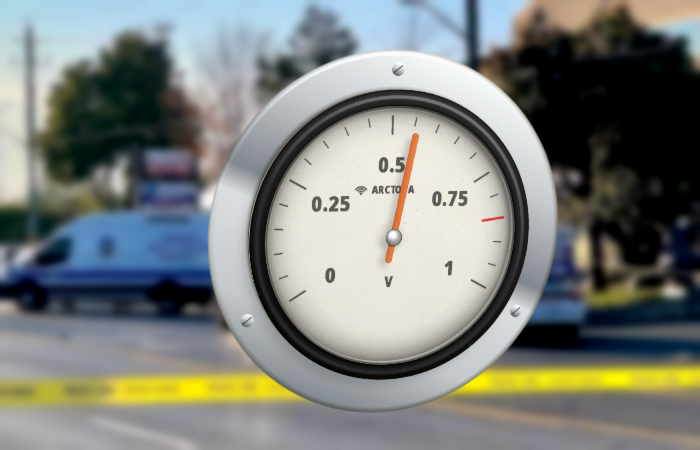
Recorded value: 0.55 V
